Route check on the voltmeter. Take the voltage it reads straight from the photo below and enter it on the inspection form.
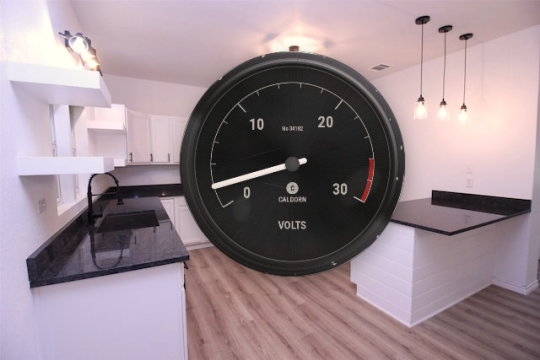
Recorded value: 2 V
